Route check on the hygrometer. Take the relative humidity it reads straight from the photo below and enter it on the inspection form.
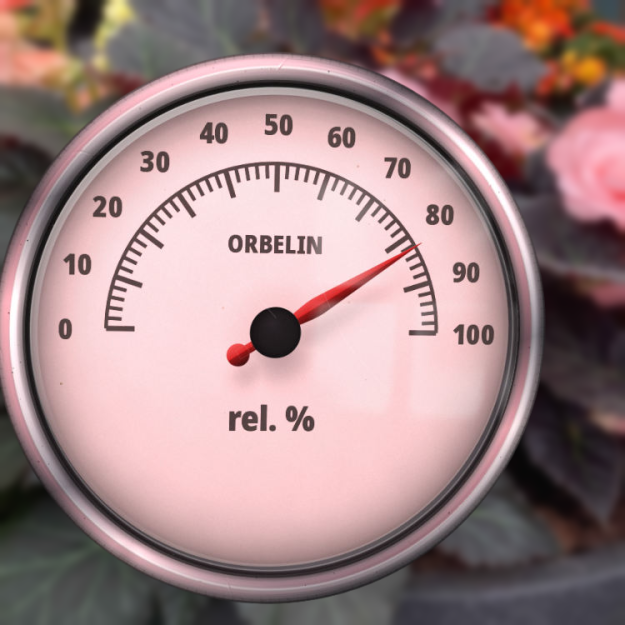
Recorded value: 82 %
